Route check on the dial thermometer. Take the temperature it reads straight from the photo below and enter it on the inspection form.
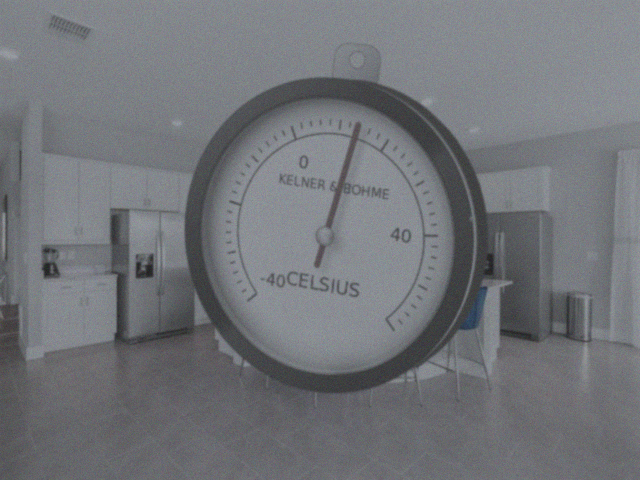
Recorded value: 14 °C
